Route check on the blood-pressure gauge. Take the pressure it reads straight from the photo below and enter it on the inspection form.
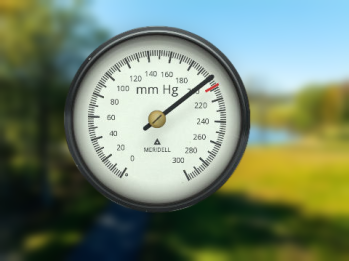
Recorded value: 200 mmHg
